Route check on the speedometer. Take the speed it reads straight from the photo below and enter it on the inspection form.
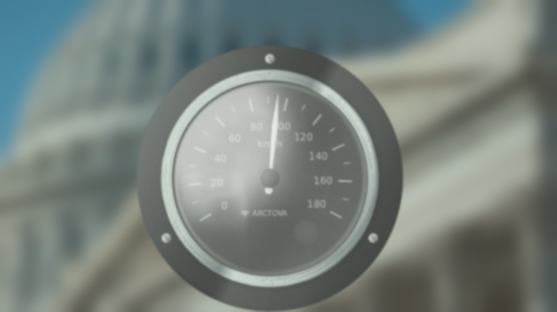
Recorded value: 95 km/h
